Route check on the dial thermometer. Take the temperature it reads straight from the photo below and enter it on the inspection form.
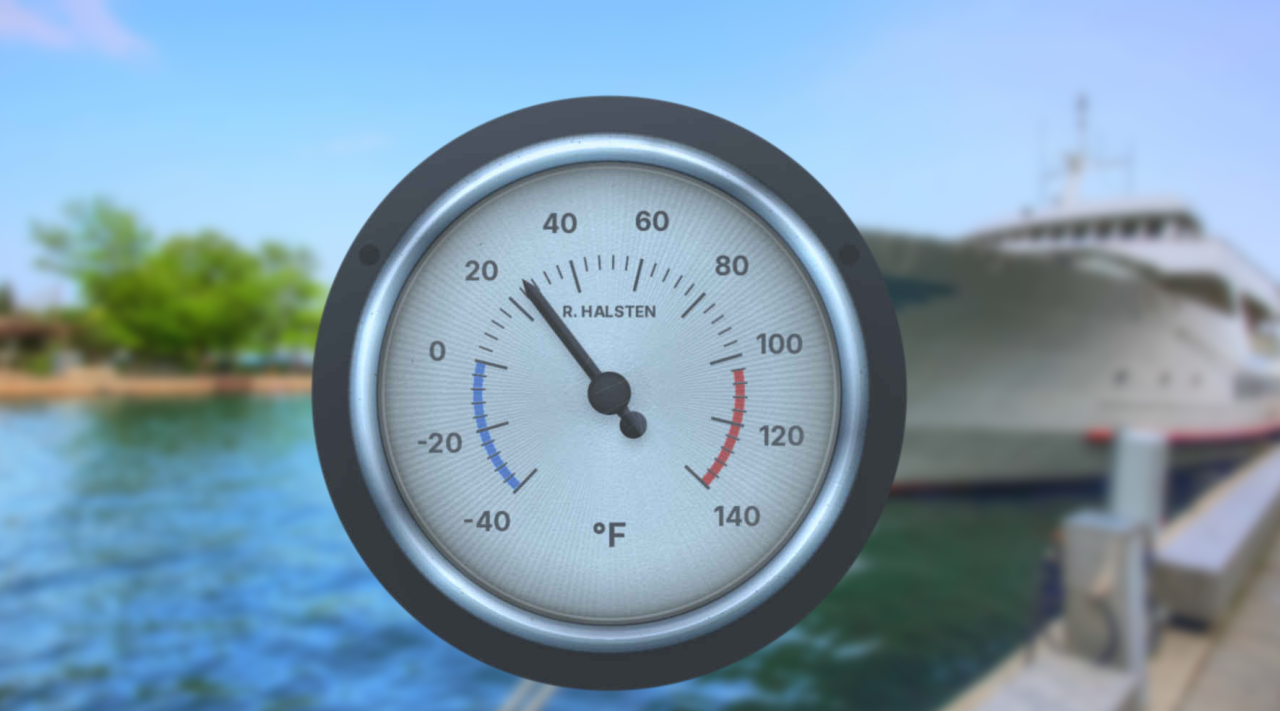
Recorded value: 26 °F
